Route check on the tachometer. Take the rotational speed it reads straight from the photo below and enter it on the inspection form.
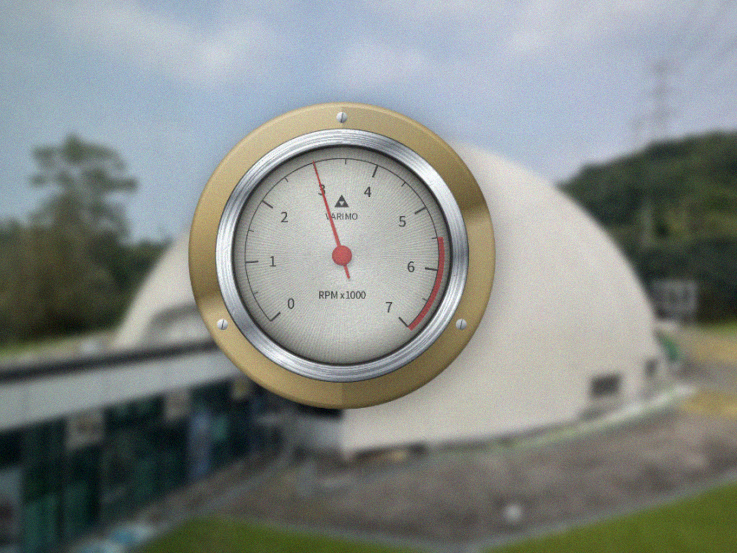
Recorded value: 3000 rpm
